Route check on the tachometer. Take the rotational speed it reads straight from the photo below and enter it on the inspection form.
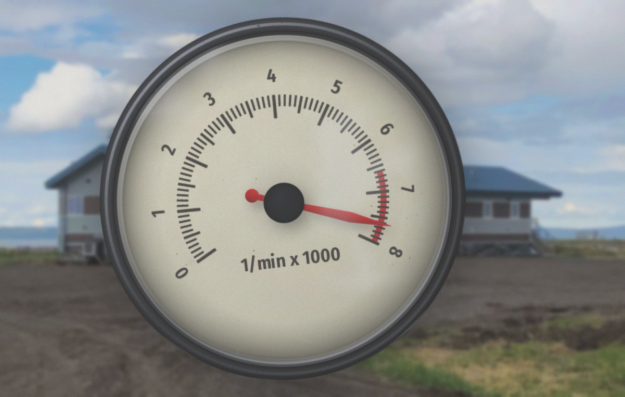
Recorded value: 7600 rpm
